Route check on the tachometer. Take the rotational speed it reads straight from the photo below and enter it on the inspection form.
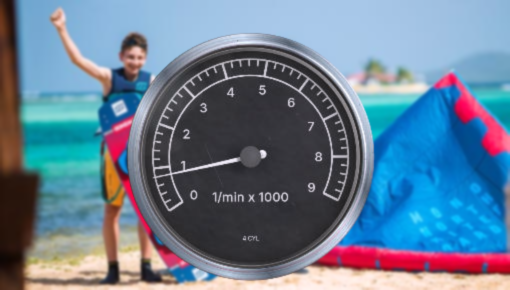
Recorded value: 800 rpm
